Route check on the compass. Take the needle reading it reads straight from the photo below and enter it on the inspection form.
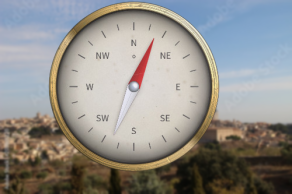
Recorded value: 22.5 °
